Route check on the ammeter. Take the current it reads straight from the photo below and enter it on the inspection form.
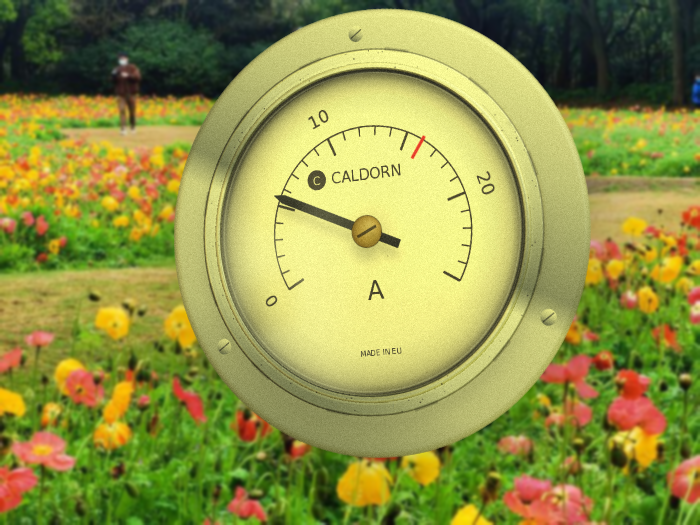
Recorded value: 5.5 A
